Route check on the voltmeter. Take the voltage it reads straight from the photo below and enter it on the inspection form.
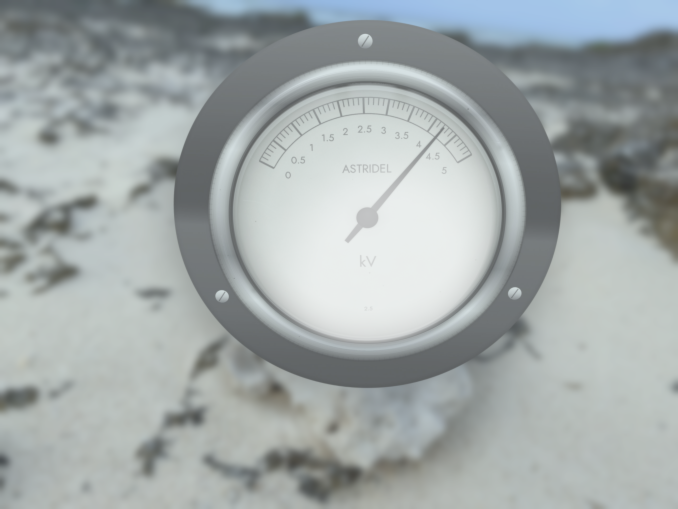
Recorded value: 4.2 kV
